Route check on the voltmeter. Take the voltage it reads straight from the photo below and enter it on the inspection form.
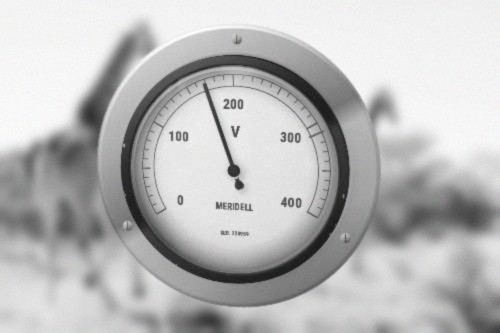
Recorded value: 170 V
